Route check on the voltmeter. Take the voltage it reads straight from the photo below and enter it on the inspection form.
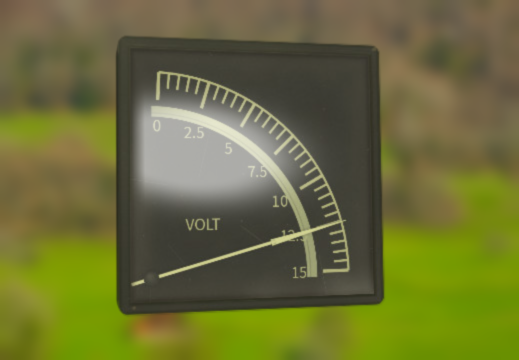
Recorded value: 12.5 V
